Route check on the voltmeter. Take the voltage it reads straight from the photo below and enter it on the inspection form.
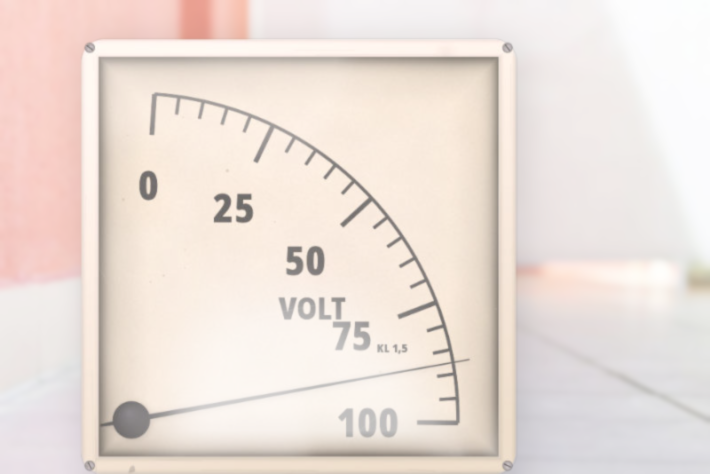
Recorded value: 87.5 V
